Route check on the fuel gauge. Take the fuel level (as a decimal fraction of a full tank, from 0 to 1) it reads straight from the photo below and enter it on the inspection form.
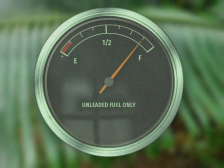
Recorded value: 0.875
